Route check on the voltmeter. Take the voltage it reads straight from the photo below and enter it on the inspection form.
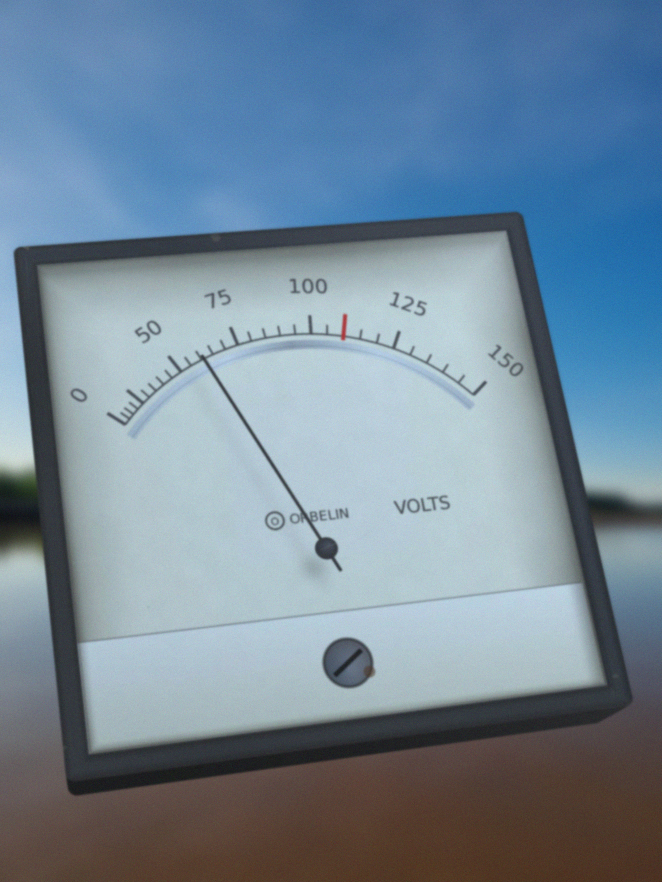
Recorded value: 60 V
